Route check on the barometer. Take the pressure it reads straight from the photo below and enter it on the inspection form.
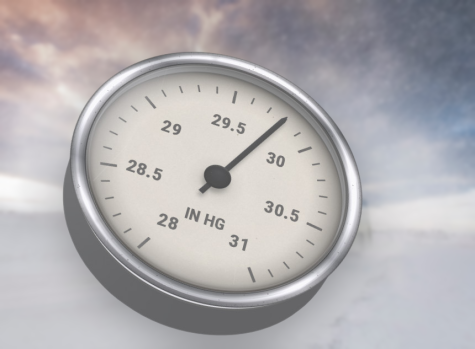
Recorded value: 29.8 inHg
